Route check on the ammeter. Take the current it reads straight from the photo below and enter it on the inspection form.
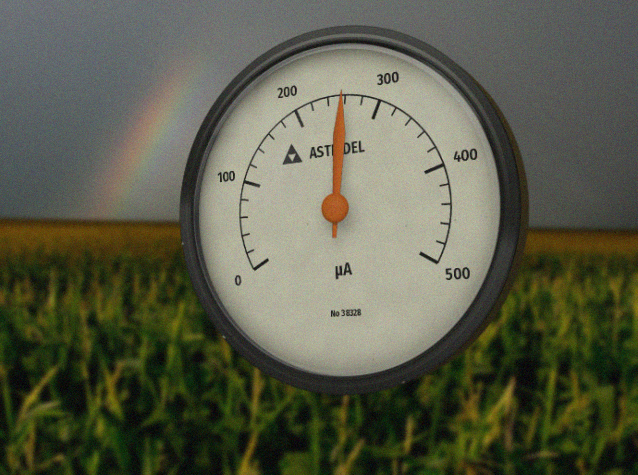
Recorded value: 260 µA
